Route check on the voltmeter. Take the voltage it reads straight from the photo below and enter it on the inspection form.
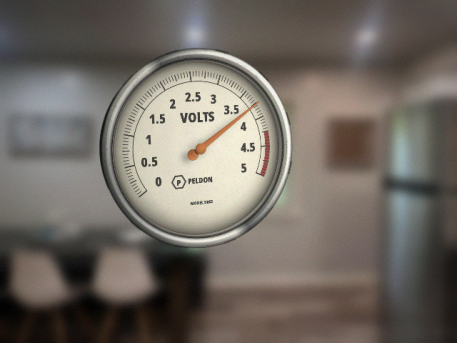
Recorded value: 3.75 V
